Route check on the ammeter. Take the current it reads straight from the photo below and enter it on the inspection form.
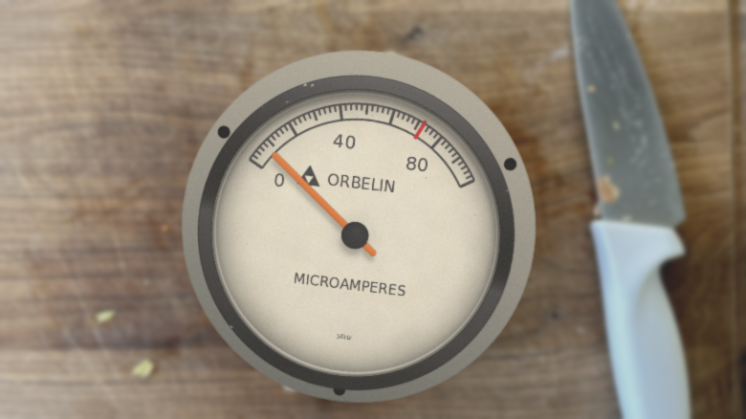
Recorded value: 8 µA
